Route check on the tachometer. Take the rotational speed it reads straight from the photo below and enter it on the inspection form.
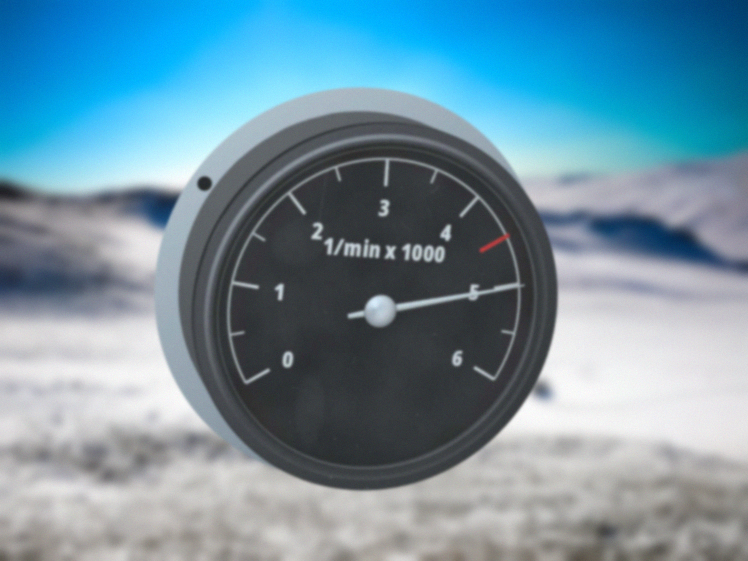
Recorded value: 5000 rpm
